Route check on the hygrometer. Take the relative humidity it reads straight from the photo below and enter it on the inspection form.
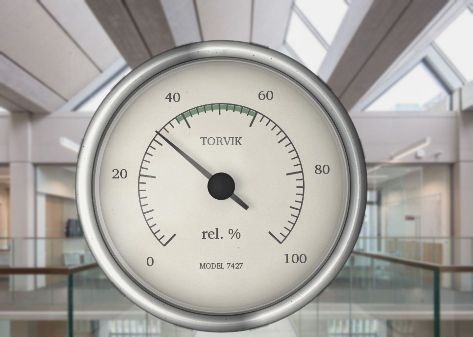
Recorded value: 32 %
